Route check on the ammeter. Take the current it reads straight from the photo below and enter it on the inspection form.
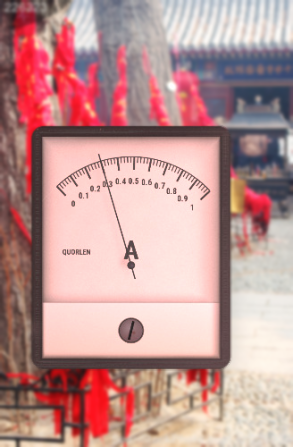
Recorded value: 0.3 A
